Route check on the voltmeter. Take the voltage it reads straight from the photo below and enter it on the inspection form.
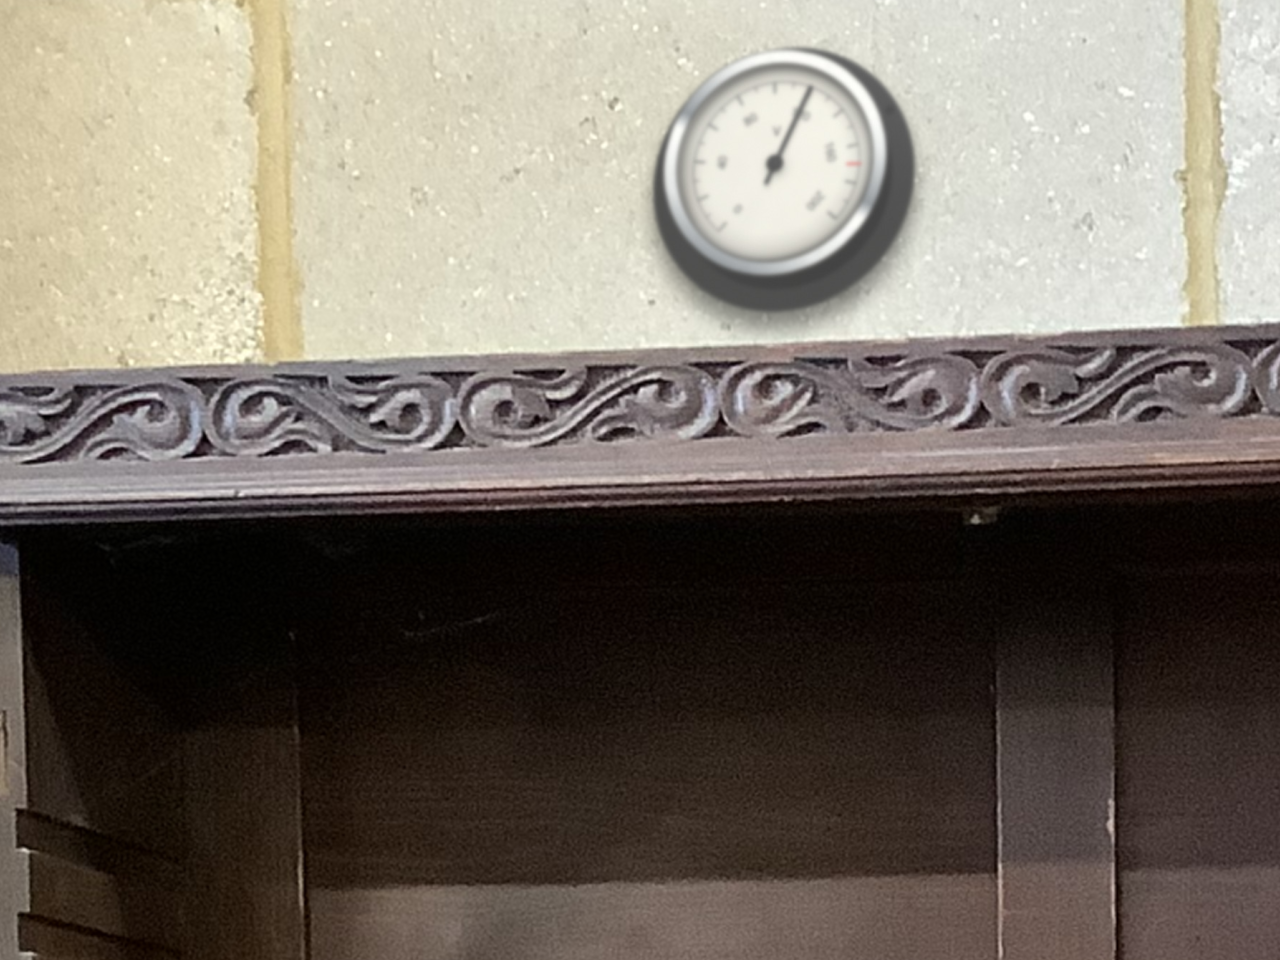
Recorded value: 120 V
